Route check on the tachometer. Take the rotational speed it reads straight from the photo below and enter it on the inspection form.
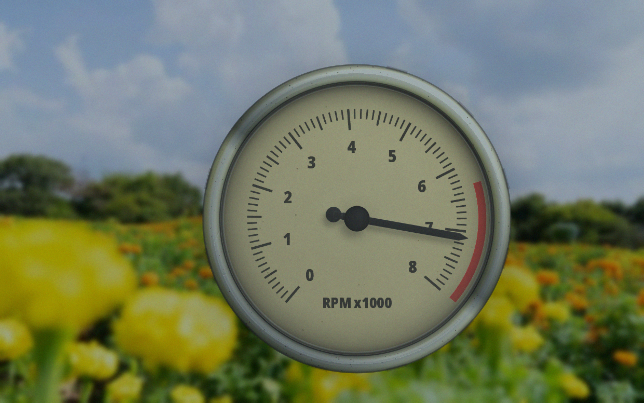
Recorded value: 7100 rpm
